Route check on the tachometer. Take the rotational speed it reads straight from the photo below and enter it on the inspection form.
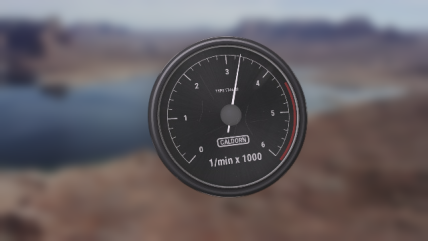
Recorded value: 3300 rpm
